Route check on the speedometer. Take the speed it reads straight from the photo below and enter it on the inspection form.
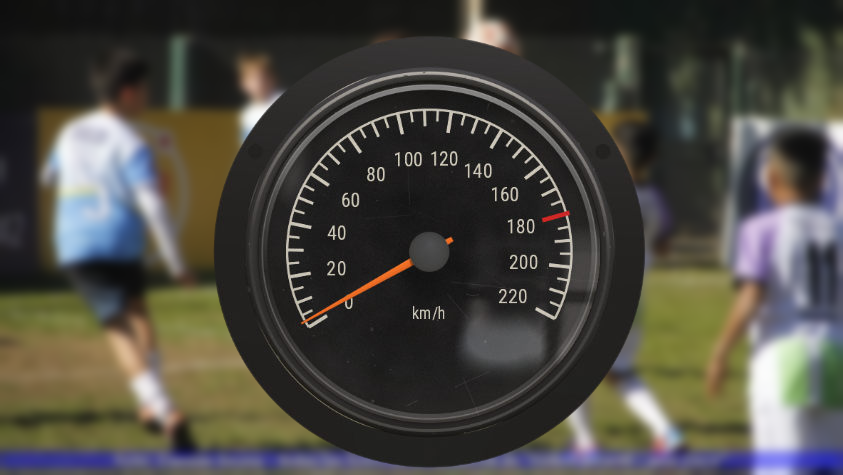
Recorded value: 2.5 km/h
